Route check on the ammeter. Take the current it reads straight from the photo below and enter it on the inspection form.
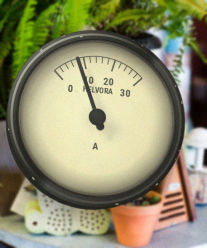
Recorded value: 8 A
